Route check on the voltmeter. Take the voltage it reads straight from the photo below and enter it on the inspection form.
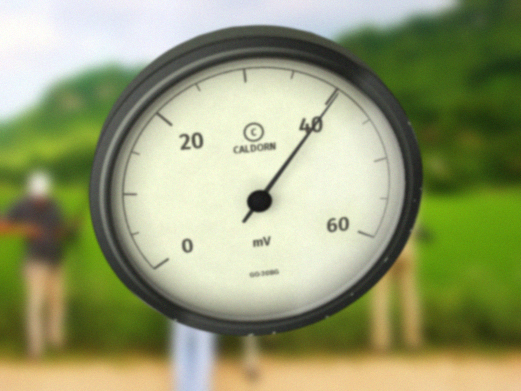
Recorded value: 40 mV
